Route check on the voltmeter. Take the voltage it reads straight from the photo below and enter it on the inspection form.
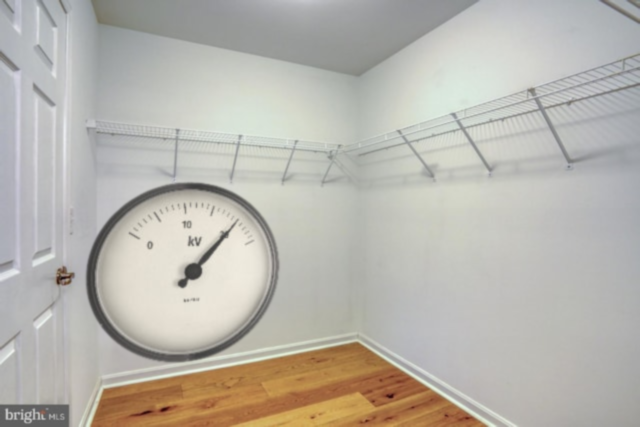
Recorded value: 20 kV
